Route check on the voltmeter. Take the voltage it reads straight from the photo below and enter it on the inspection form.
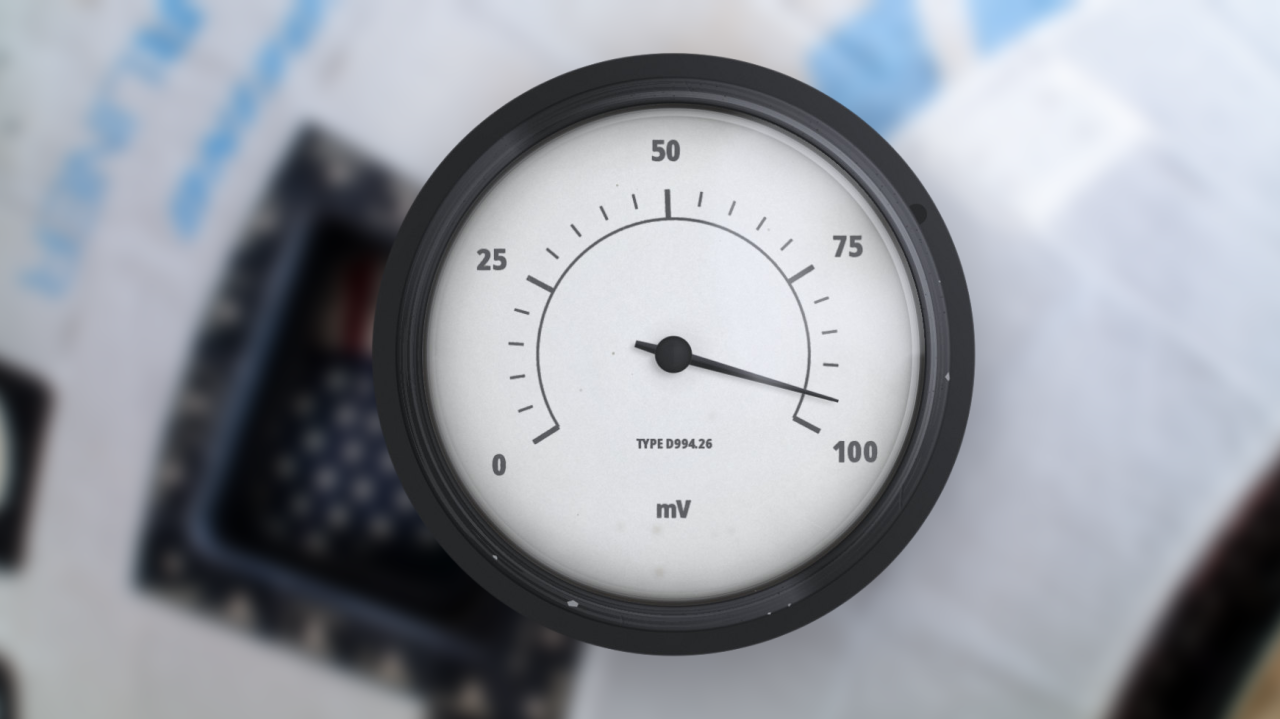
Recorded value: 95 mV
